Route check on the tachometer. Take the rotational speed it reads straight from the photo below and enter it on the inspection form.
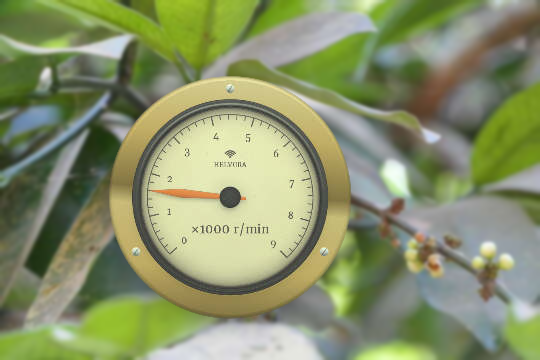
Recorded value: 1600 rpm
